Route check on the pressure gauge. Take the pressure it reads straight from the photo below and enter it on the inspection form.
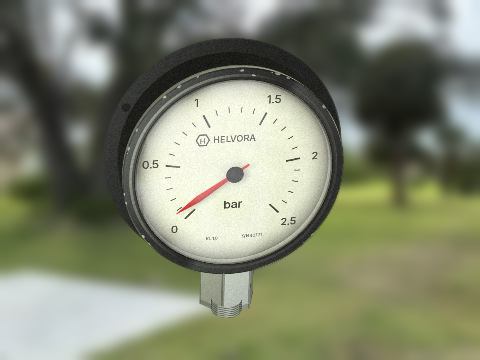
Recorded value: 0.1 bar
